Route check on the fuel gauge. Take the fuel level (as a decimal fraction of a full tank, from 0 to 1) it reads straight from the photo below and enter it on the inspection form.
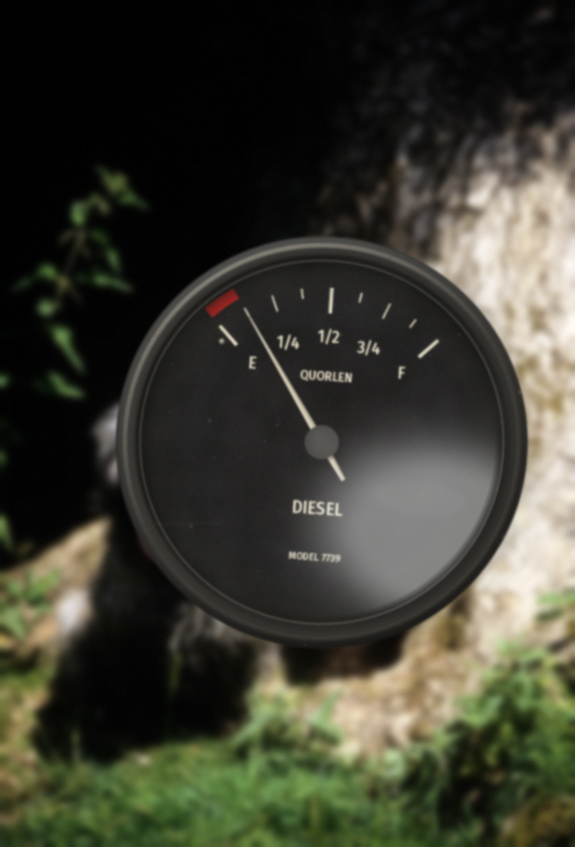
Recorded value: 0.125
